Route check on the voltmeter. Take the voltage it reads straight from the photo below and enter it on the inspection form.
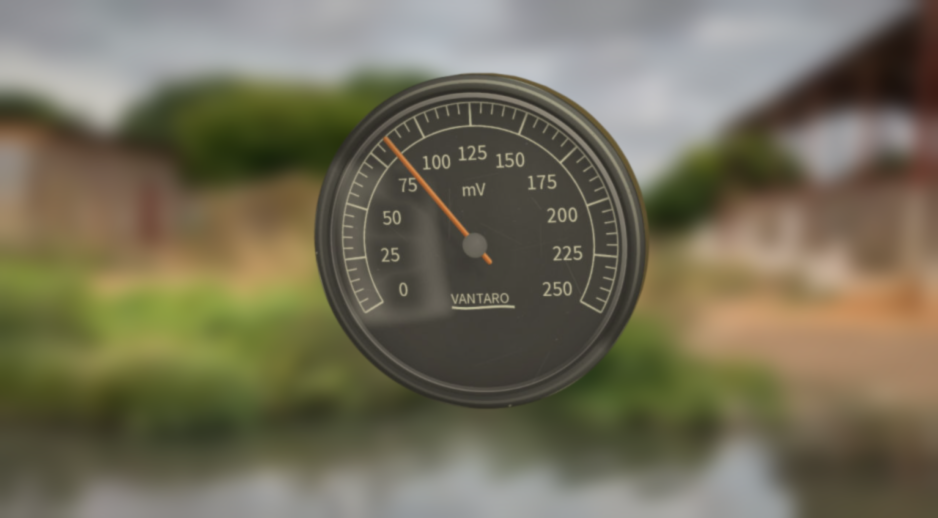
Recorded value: 85 mV
